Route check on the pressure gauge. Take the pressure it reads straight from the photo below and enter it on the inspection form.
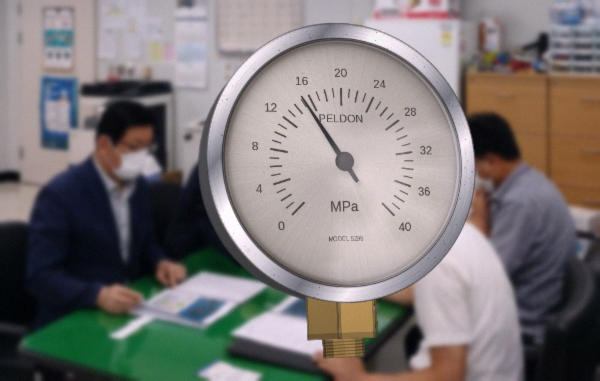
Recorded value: 15 MPa
